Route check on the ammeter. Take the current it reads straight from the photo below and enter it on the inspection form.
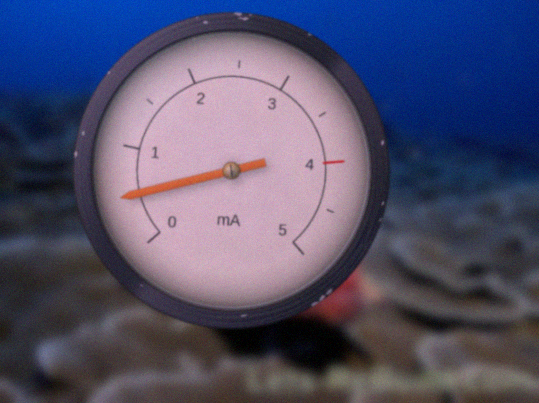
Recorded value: 0.5 mA
